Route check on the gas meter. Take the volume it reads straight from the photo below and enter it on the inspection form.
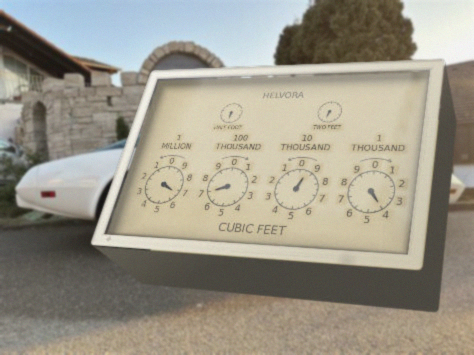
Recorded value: 669400 ft³
